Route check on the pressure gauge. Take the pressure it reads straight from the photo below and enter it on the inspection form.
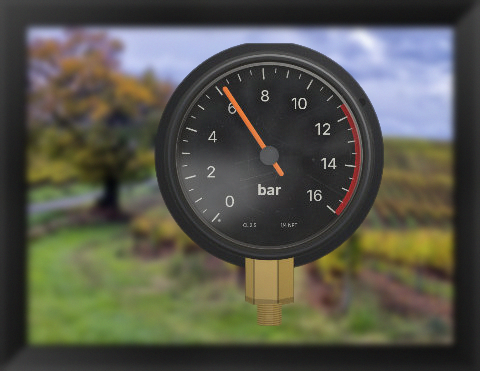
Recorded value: 6.25 bar
